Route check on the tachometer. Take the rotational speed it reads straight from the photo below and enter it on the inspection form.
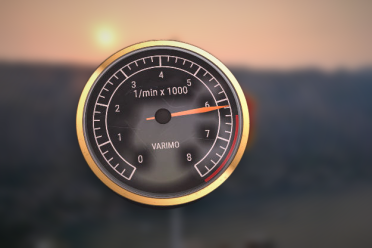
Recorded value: 6200 rpm
